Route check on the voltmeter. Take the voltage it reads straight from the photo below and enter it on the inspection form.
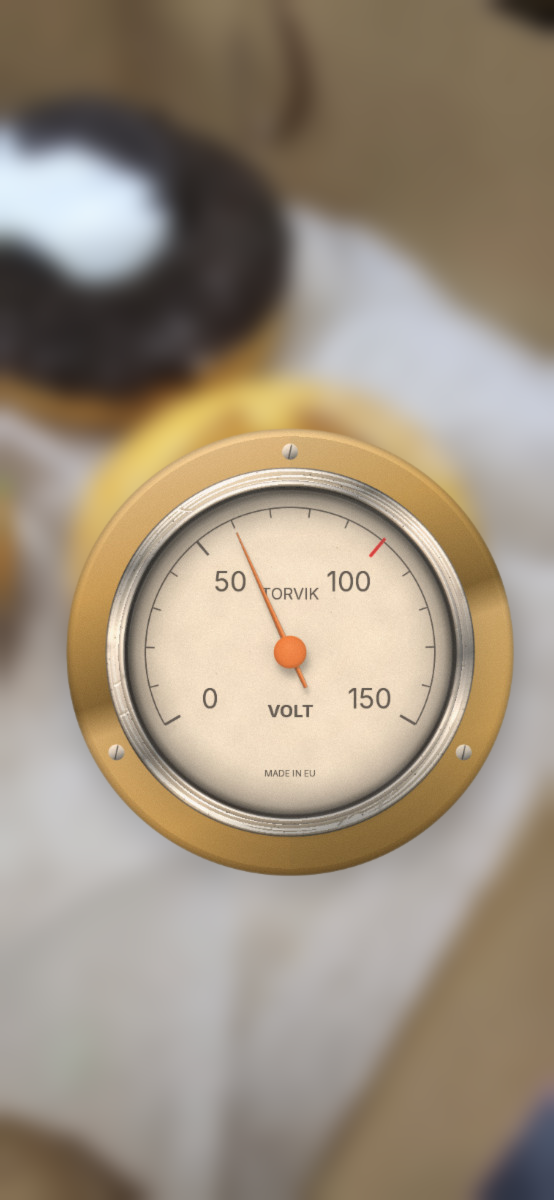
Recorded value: 60 V
